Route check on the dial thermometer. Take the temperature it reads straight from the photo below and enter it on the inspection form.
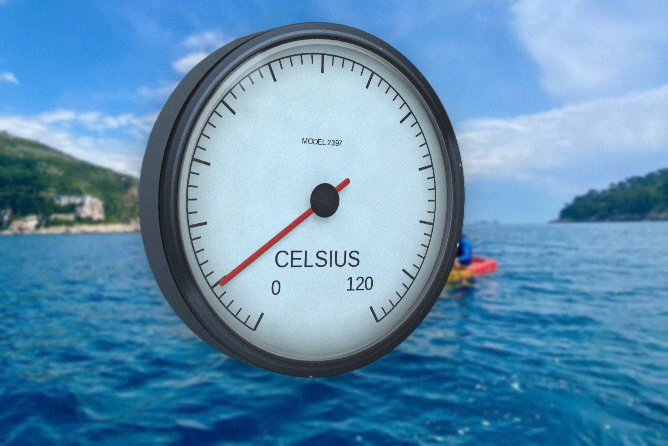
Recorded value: 10 °C
